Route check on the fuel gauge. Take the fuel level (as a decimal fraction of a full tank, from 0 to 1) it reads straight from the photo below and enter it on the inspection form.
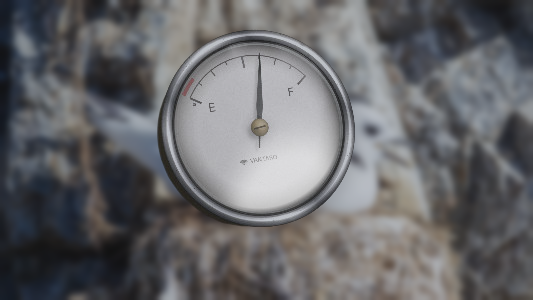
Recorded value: 0.625
